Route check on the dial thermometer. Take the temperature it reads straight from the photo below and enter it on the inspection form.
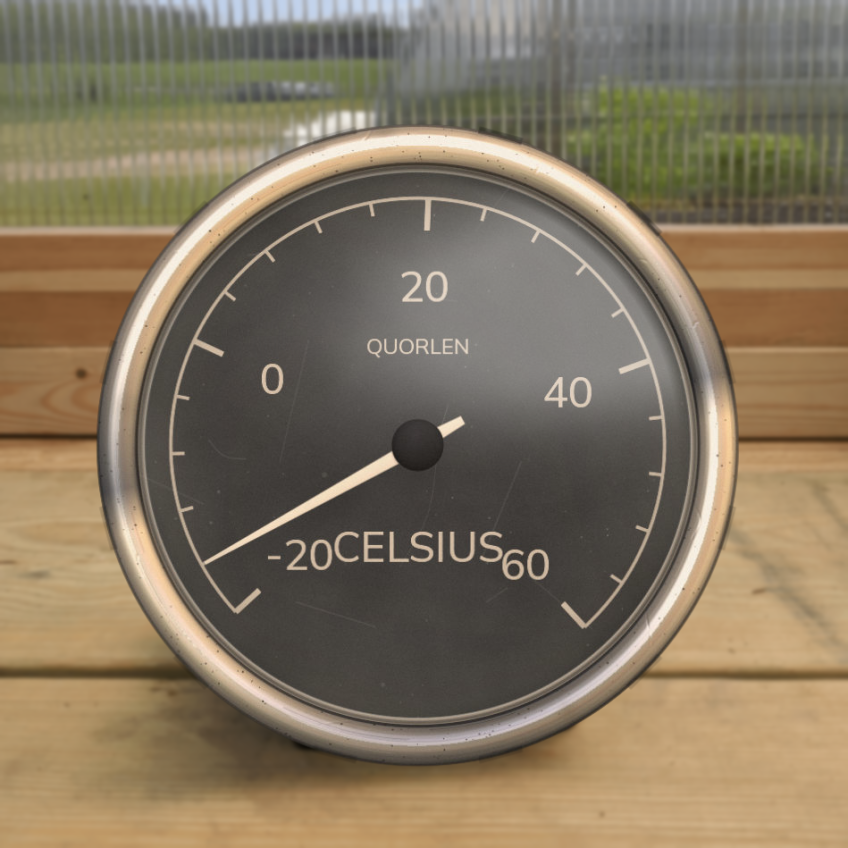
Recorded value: -16 °C
